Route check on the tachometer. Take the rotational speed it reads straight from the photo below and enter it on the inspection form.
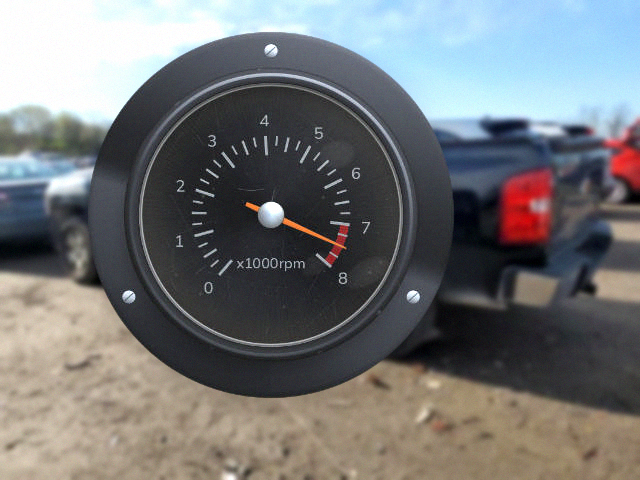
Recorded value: 7500 rpm
